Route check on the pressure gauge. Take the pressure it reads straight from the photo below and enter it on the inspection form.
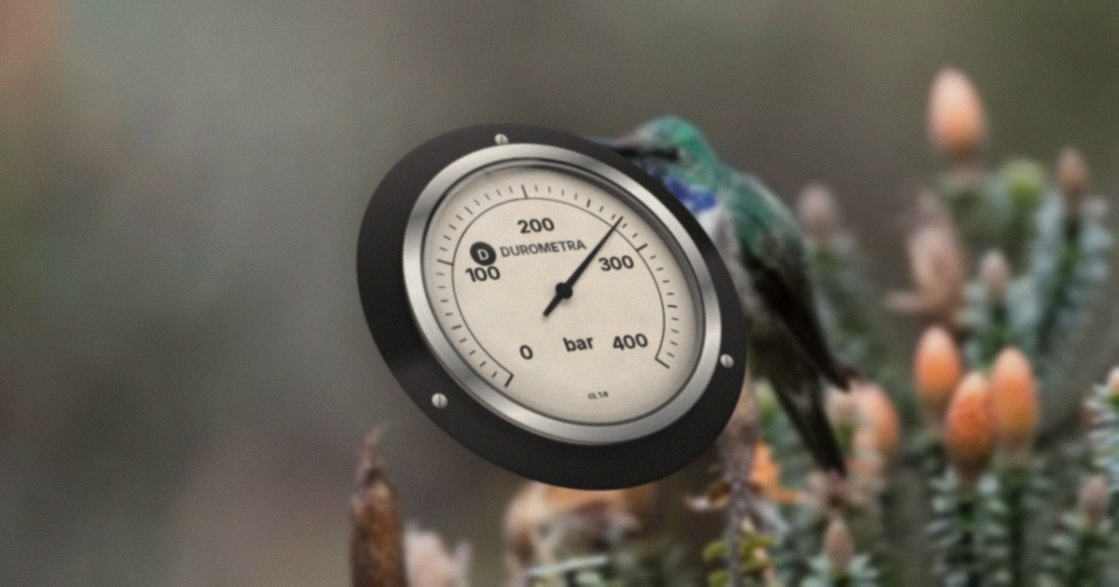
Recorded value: 275 bar
